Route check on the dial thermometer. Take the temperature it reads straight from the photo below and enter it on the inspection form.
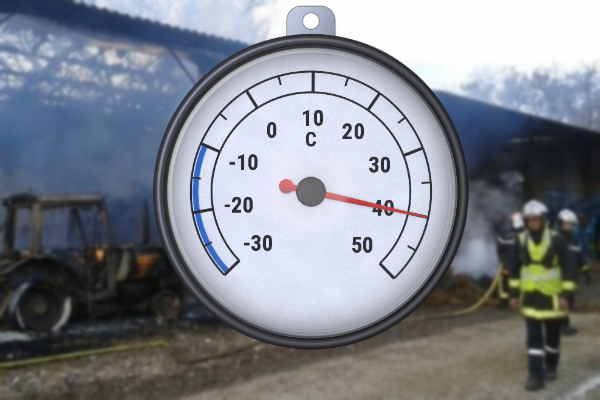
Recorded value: 40 °C
